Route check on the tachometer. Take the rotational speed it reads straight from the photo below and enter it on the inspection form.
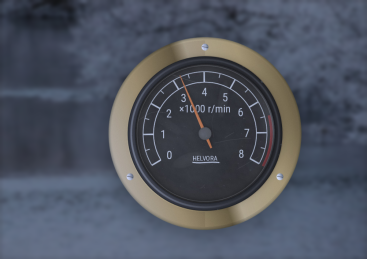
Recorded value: 3250 rpm
